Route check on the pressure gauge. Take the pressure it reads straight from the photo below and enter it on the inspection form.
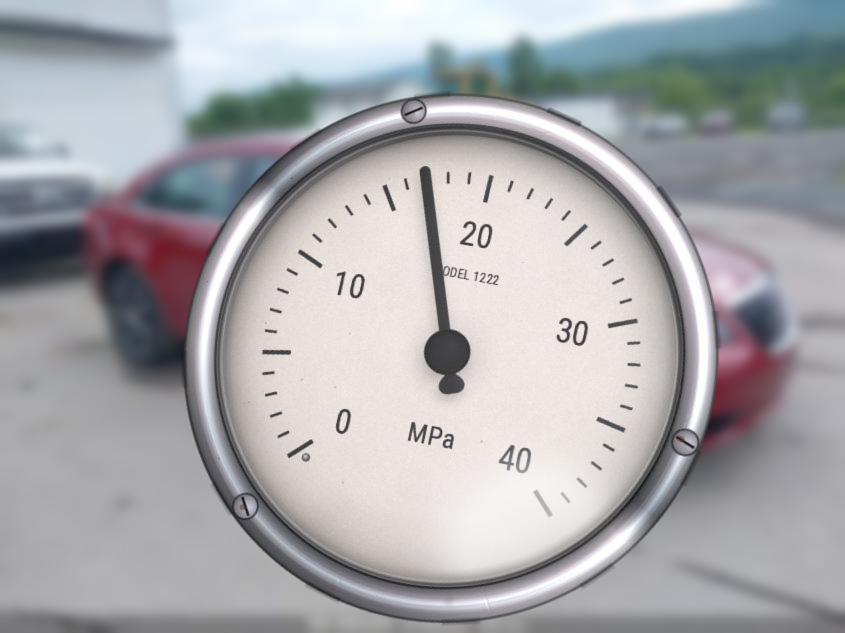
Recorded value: 17 MPa
